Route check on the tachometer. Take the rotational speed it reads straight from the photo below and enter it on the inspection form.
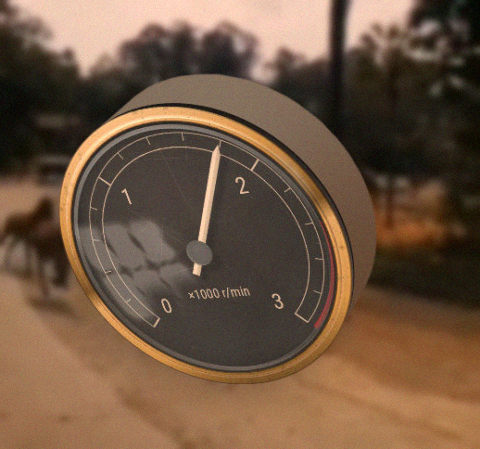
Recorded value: 1800 rpm
